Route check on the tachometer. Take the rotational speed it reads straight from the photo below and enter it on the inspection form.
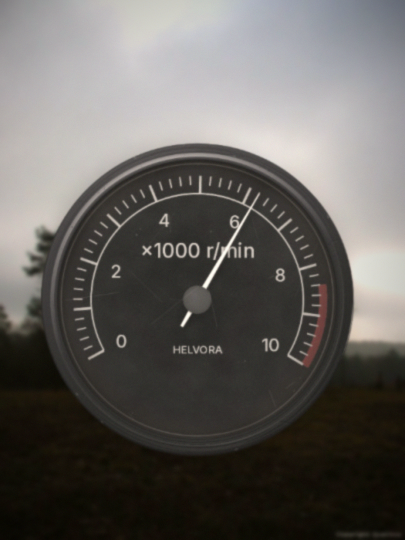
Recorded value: 6200 rpm
